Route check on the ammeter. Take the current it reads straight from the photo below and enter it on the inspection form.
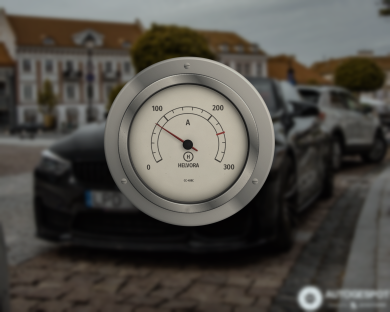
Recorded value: 80 A
